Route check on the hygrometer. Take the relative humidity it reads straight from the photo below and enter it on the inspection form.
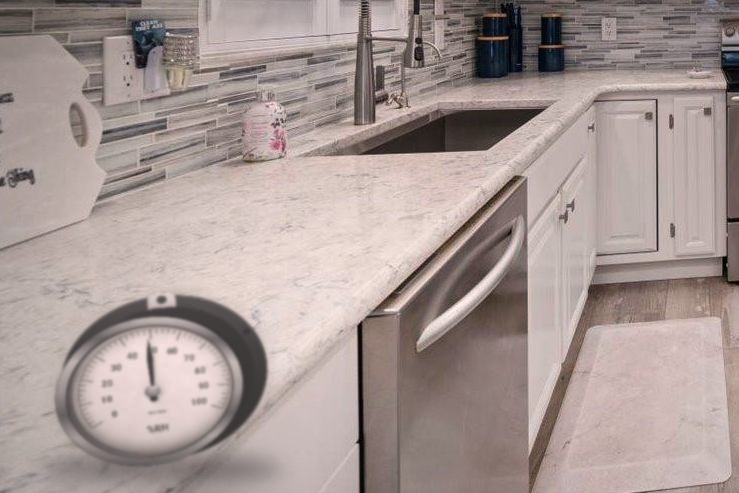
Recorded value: 50 %
